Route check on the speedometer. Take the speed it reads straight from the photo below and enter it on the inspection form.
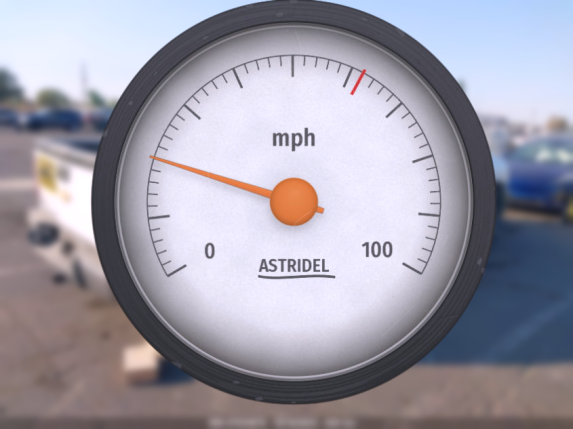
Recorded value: 20 mph
